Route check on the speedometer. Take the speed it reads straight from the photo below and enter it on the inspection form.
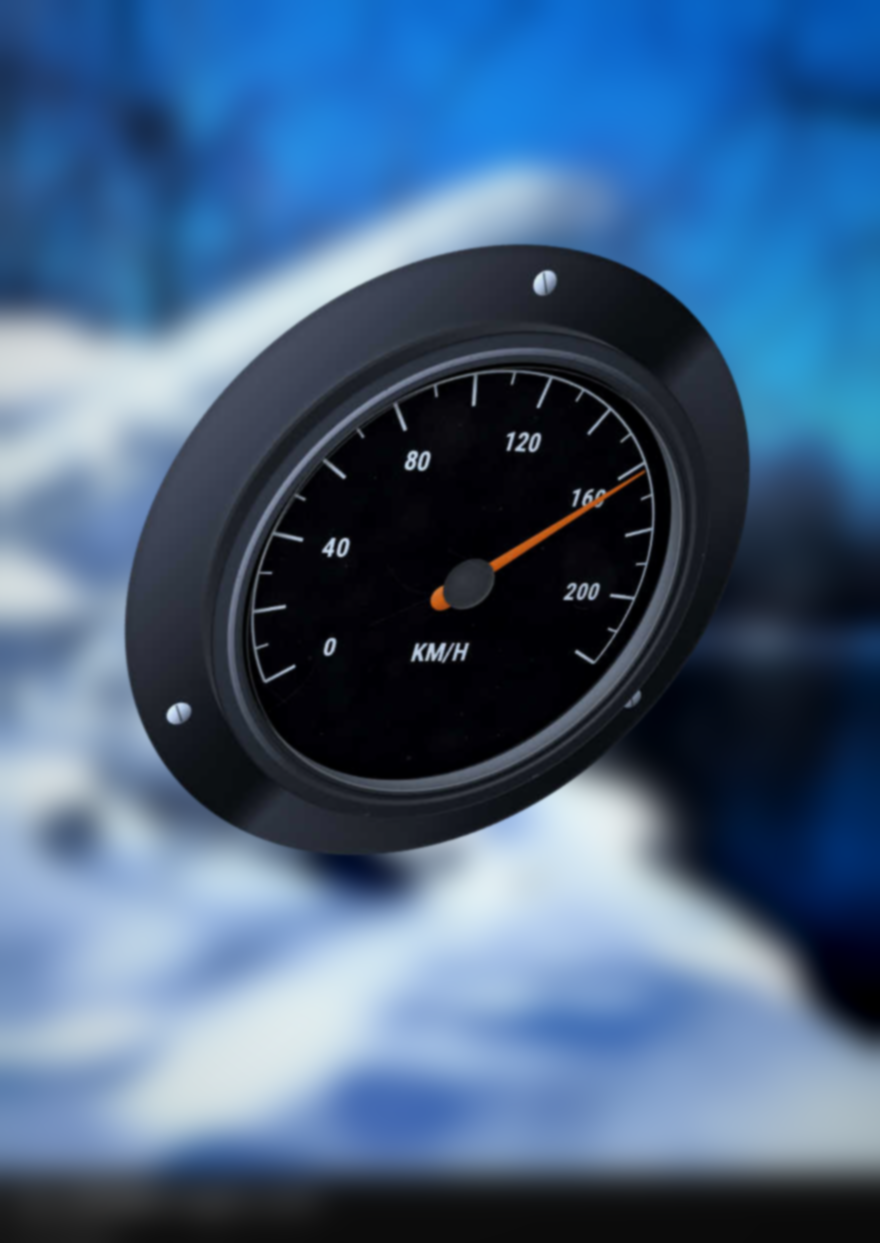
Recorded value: 160 km/h
